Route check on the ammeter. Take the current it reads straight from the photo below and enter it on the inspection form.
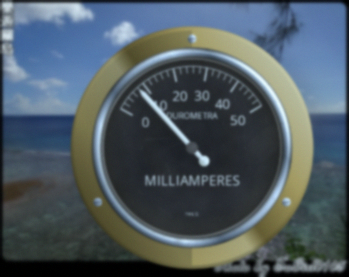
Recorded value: 8 mA
